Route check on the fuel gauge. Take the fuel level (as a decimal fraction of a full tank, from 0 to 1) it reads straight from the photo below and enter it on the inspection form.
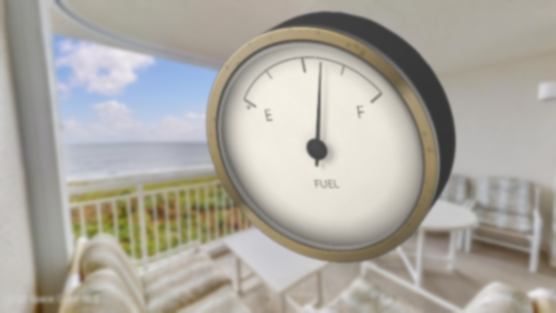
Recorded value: 0.625
